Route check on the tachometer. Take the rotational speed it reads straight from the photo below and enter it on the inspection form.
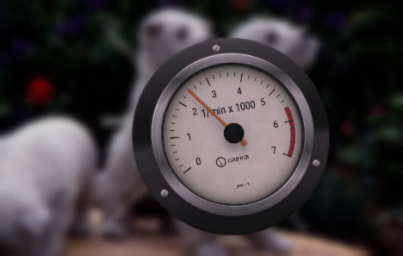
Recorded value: 2400 rpm
